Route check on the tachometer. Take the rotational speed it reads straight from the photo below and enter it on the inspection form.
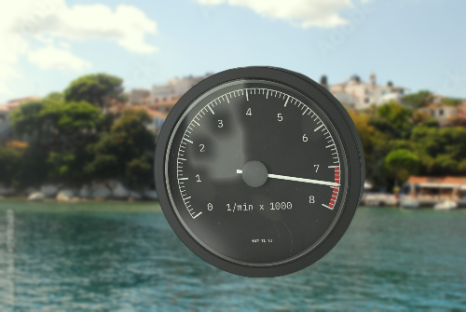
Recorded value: 7400 rpm
